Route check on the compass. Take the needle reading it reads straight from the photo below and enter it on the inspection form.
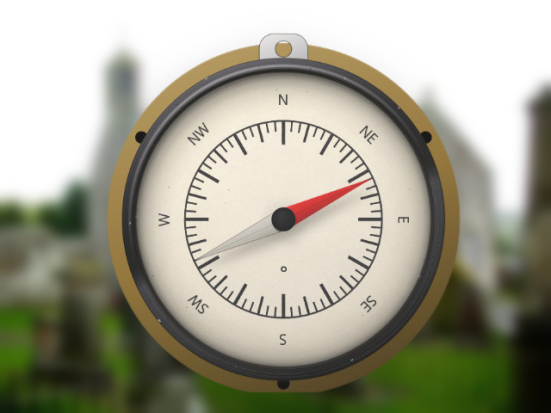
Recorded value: 65 °
